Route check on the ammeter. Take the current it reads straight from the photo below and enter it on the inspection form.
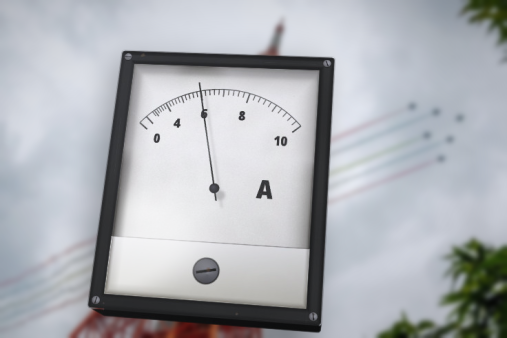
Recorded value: 6 A
